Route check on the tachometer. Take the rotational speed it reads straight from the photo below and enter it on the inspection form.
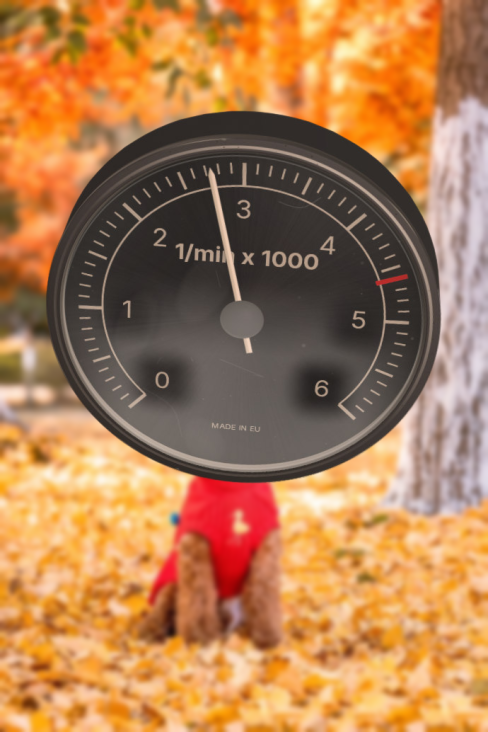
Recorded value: 2750 rpm
